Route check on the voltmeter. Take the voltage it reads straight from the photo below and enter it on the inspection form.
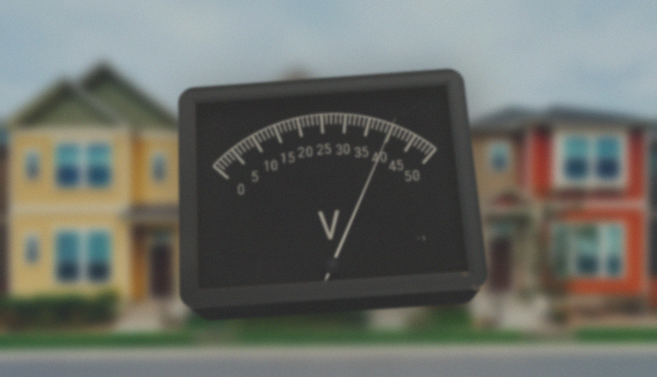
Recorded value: 40 V
